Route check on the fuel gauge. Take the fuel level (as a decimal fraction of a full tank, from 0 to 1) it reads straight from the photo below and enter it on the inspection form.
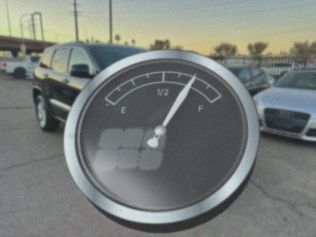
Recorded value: 0.75
